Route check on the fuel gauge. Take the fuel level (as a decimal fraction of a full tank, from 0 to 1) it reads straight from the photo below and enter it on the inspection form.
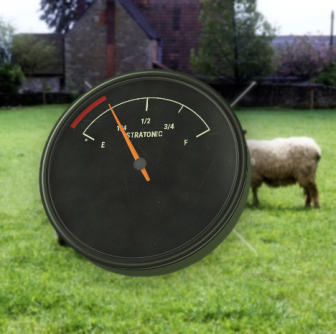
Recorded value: 0.25
